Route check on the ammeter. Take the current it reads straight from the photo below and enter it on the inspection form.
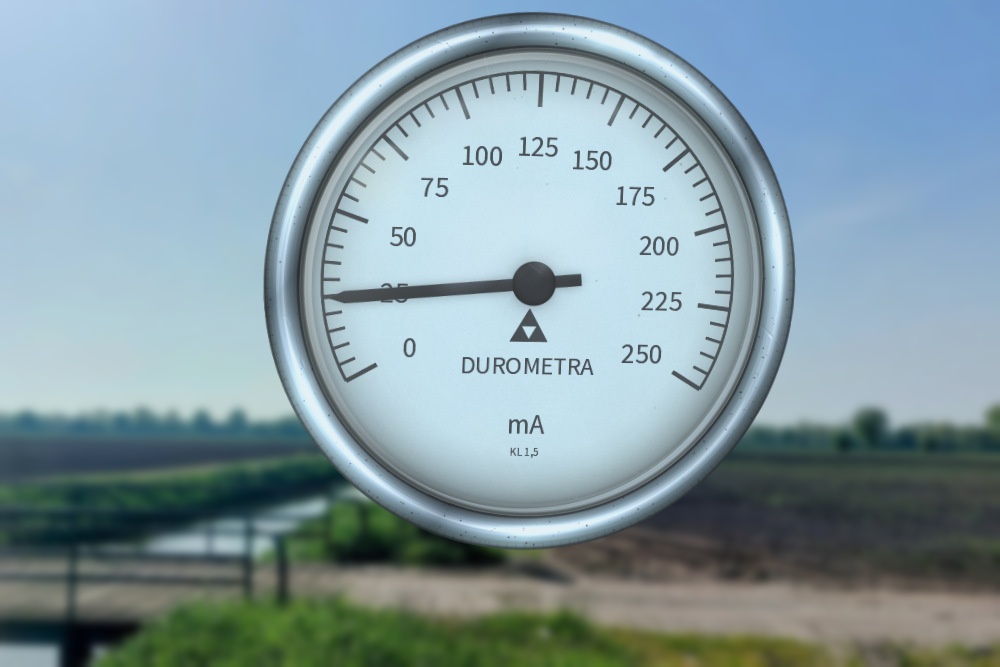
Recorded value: 25 mA
